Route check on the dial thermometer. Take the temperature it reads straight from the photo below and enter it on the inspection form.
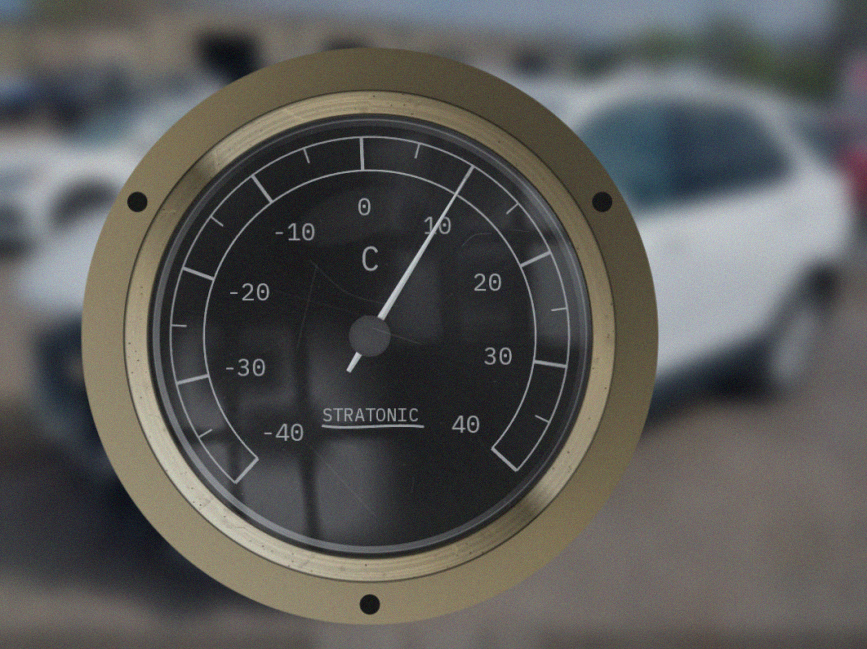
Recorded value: 10 °C
